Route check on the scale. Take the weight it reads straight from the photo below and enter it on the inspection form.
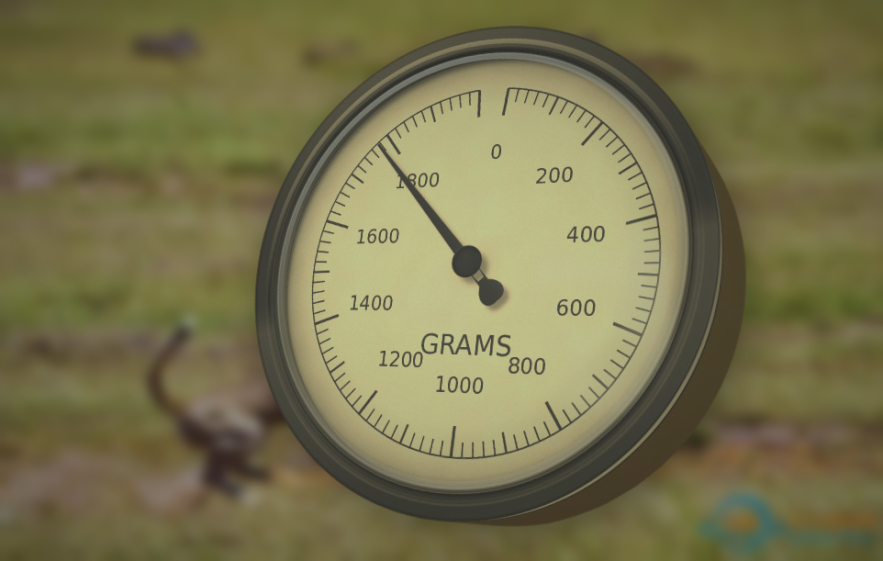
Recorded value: 1780 g
